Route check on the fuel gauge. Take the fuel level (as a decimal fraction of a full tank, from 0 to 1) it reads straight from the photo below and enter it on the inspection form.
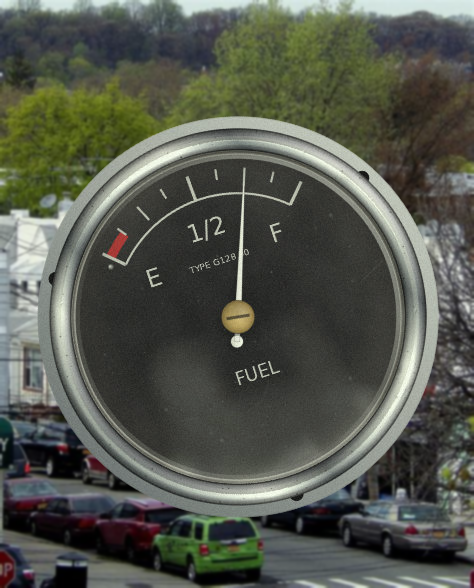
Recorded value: 0.75
